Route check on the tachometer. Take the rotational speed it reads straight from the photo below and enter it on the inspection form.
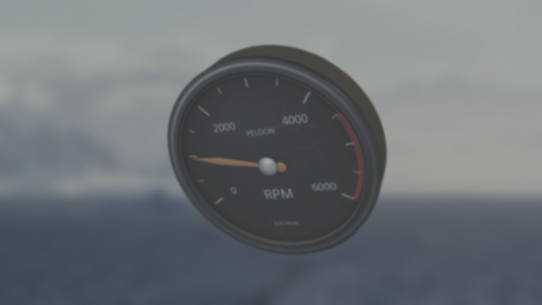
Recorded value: 1000 rpm
